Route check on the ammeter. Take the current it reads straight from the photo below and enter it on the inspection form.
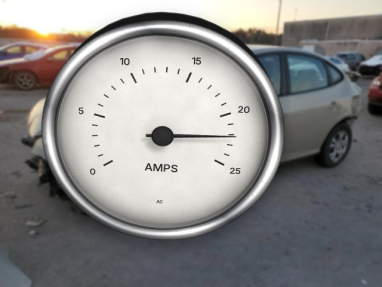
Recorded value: 22 A
